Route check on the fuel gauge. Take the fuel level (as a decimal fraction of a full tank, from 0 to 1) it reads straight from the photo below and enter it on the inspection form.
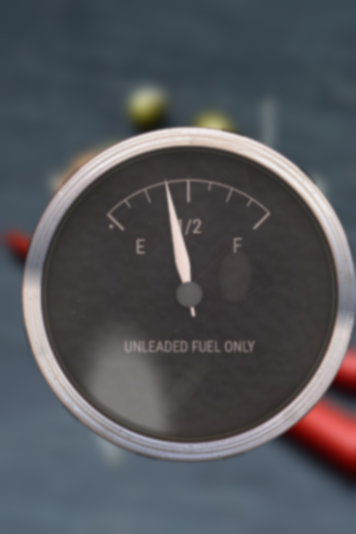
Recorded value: 0.375
